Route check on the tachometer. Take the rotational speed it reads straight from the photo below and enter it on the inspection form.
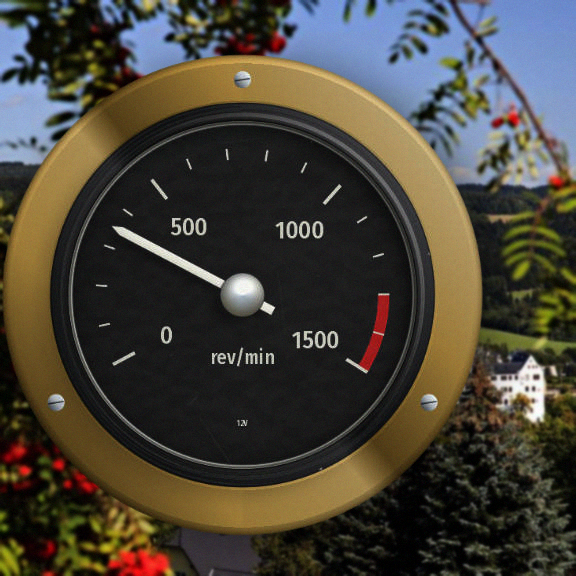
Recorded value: 350 rpm
